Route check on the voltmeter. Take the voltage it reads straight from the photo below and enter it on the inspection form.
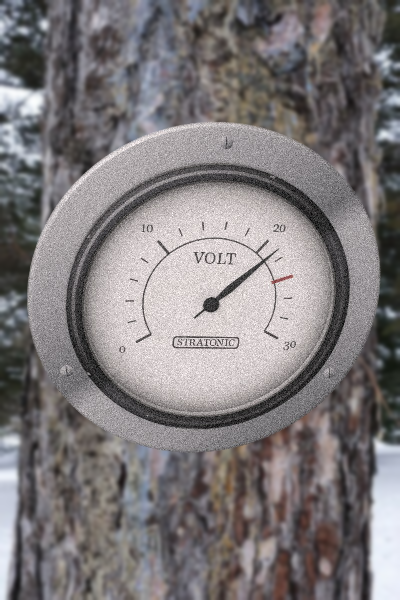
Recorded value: 21 V
